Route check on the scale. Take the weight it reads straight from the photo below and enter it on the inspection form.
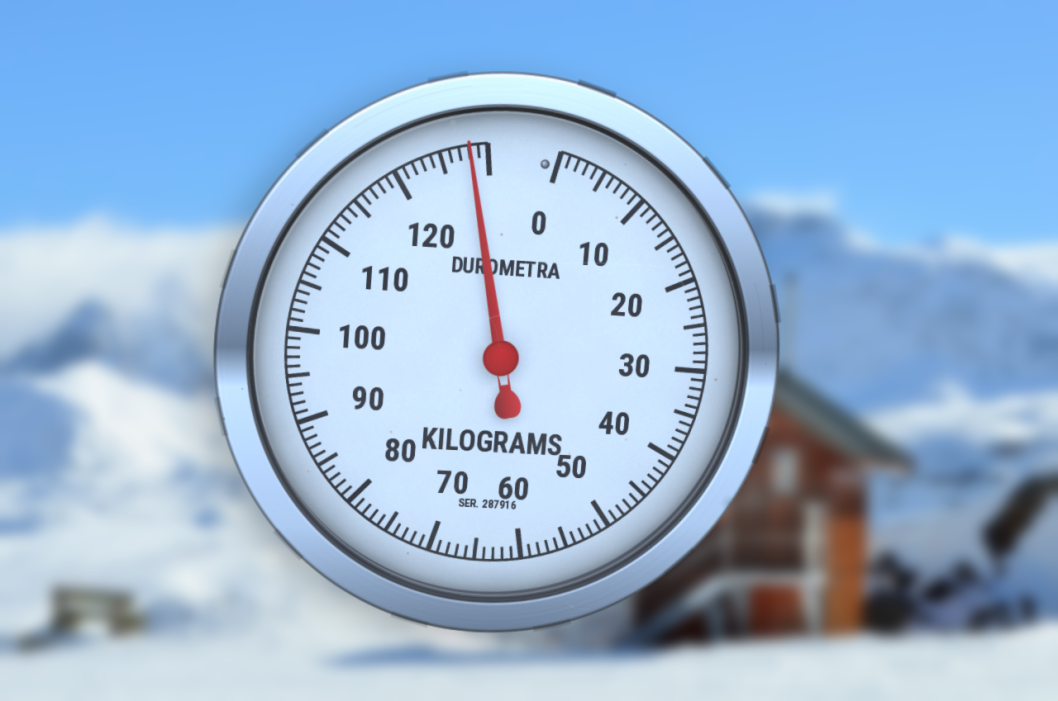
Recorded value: 128 kg
